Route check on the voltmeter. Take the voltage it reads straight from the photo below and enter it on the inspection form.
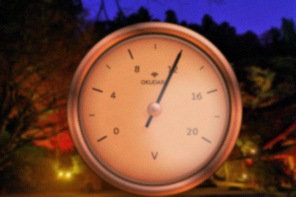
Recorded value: 12 V
